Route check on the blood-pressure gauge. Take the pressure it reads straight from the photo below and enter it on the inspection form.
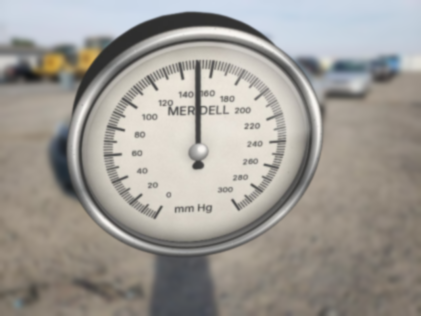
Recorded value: 150 mmHg
